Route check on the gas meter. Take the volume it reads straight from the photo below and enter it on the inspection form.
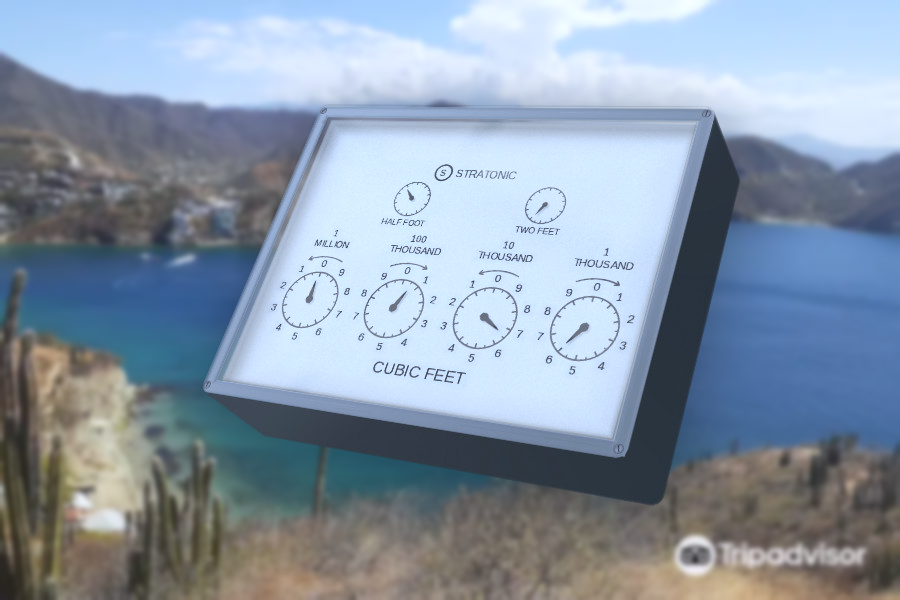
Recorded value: 6600 ft³
